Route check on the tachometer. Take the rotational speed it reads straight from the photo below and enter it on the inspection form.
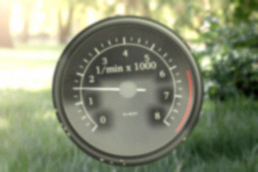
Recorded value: 1500 rpm
